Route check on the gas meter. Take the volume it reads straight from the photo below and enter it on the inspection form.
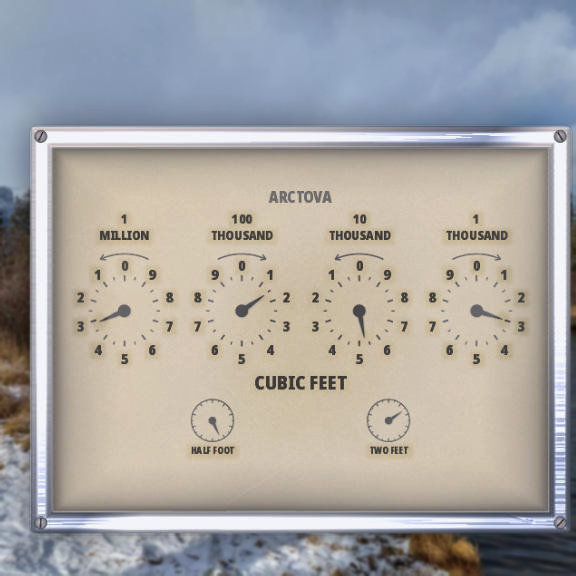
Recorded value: 315300 ft³
